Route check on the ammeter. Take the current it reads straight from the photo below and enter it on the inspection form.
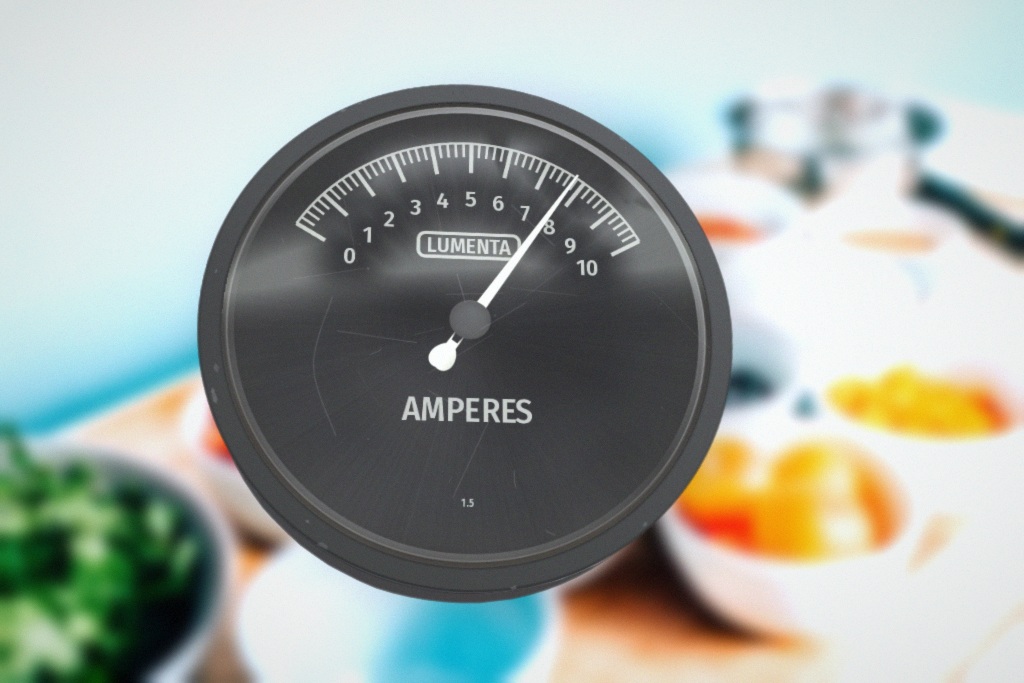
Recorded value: 7.8 A
